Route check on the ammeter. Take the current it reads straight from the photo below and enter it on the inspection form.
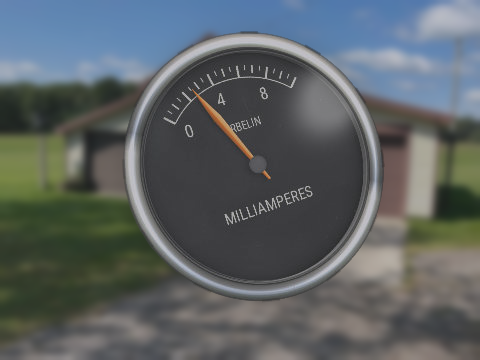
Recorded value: 2.5 mA
